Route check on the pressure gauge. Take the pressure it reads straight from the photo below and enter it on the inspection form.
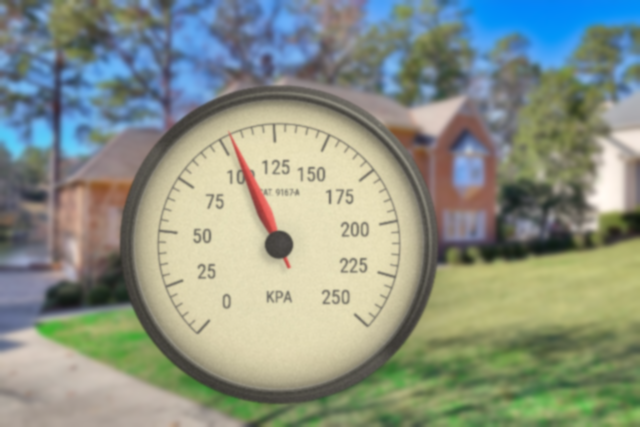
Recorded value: 105 kPa
